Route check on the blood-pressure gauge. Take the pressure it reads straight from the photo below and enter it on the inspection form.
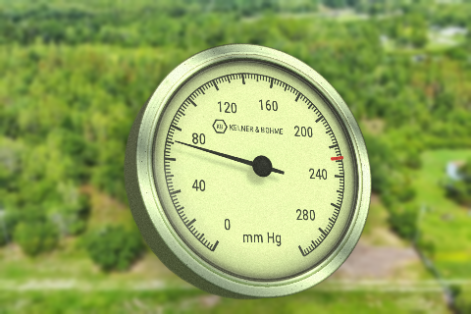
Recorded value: 70 mmHg
